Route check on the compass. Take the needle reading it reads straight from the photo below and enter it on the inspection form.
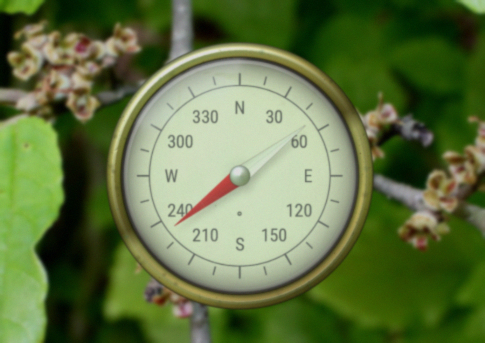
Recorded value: 232.5 °
